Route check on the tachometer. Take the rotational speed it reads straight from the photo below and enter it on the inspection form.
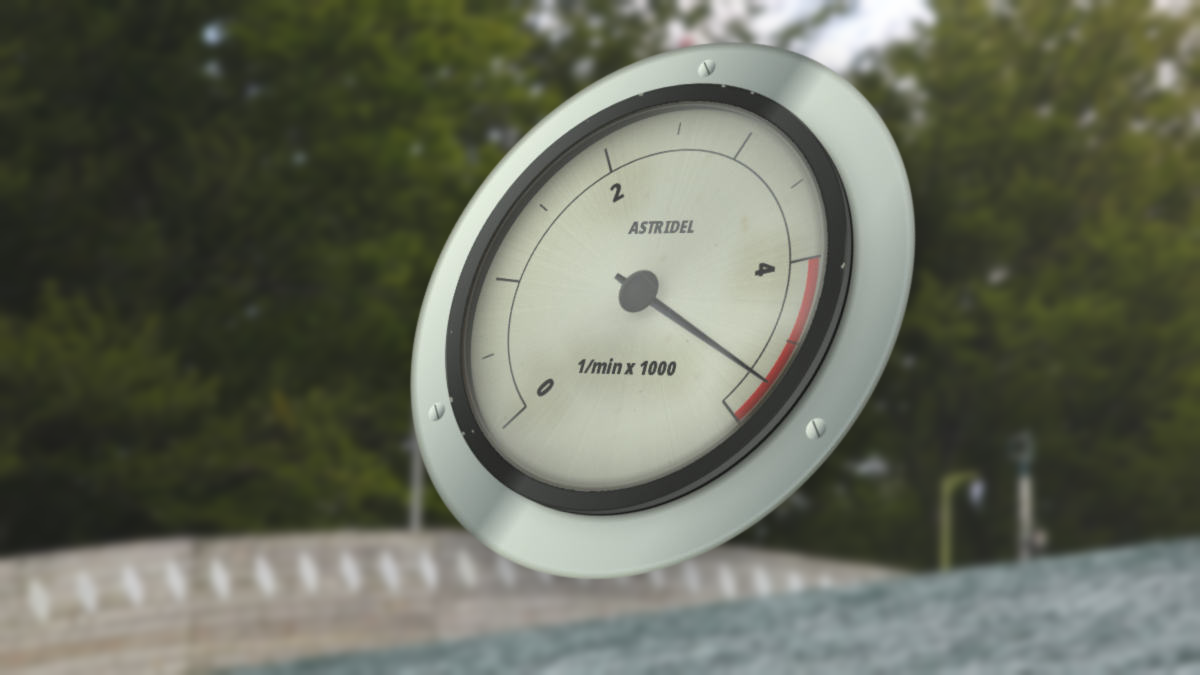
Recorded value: 4750 rpm
